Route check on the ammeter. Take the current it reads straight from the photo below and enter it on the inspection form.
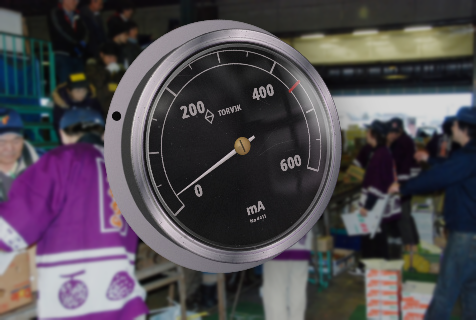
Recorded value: 25 mA
